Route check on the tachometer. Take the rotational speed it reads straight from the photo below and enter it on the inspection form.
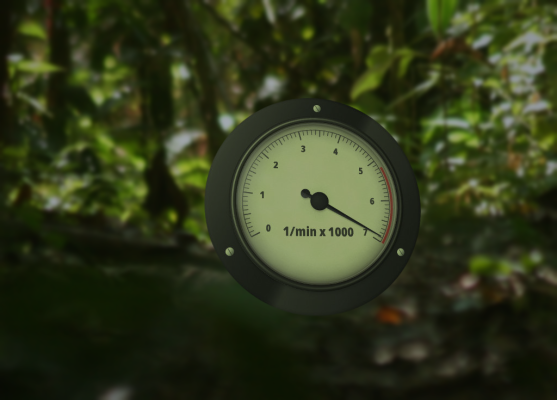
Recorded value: 6900 rpm
